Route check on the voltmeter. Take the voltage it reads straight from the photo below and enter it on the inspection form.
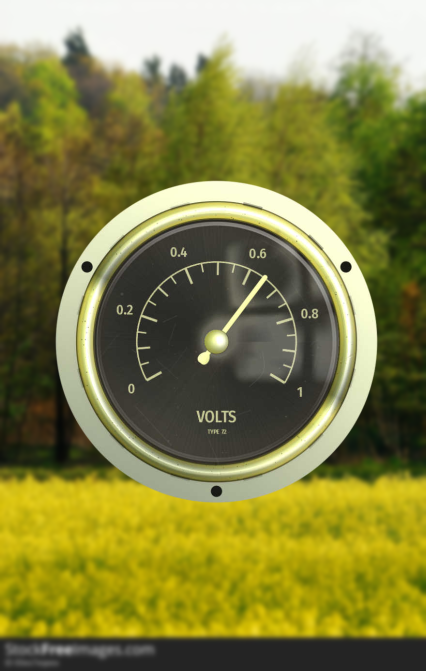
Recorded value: 0.65 V
